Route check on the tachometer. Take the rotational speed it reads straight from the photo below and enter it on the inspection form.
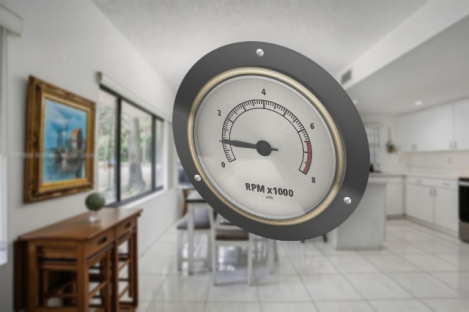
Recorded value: 1000 rpm
